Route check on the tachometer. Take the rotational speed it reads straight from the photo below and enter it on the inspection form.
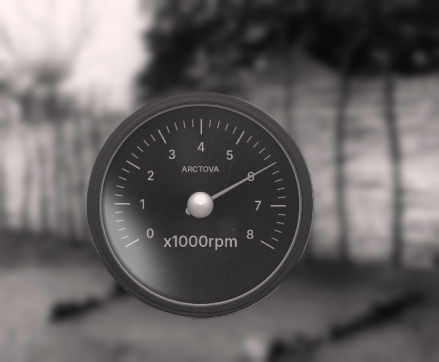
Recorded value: 6000 rpm
